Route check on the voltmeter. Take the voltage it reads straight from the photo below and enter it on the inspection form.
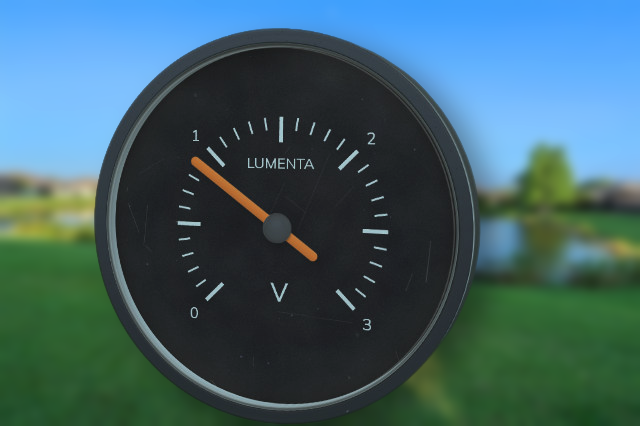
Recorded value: 0.9 V
